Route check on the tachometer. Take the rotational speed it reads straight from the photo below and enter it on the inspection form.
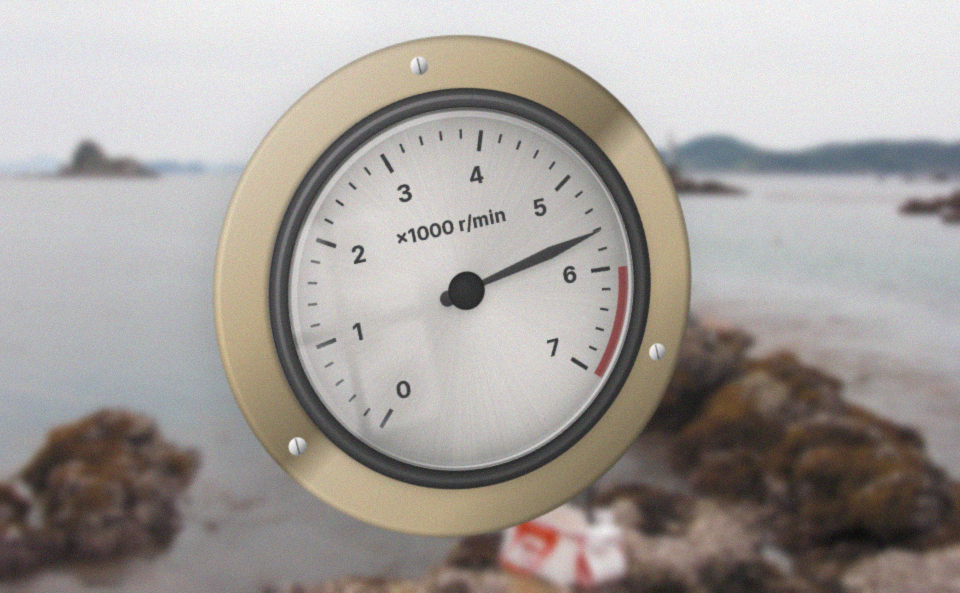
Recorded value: 5600 rpm
